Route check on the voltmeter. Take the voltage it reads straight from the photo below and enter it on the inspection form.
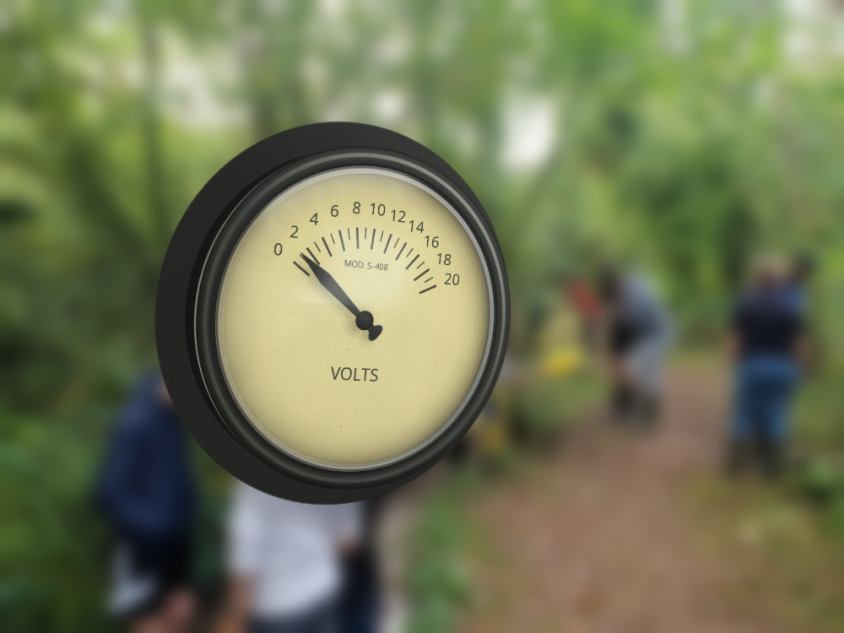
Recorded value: 1 V
